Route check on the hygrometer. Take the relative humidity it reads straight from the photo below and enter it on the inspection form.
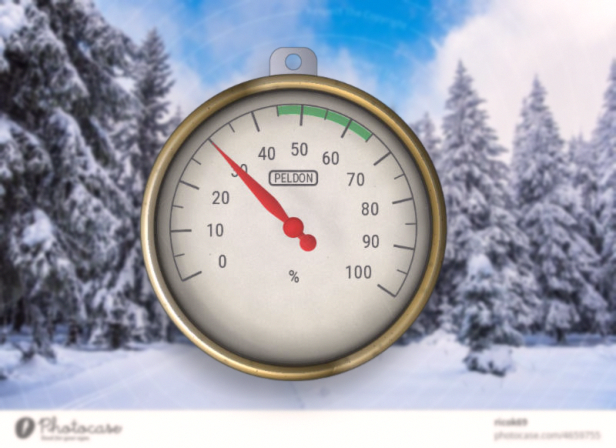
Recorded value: 30 %
